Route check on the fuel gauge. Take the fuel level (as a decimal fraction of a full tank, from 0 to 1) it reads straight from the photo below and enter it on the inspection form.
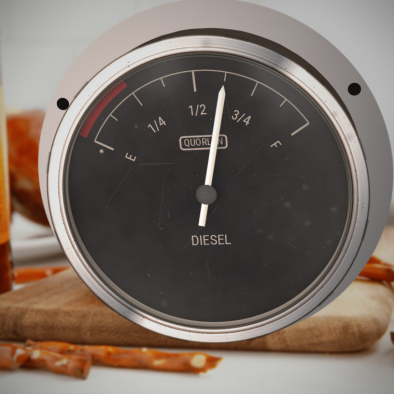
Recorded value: 0.625
